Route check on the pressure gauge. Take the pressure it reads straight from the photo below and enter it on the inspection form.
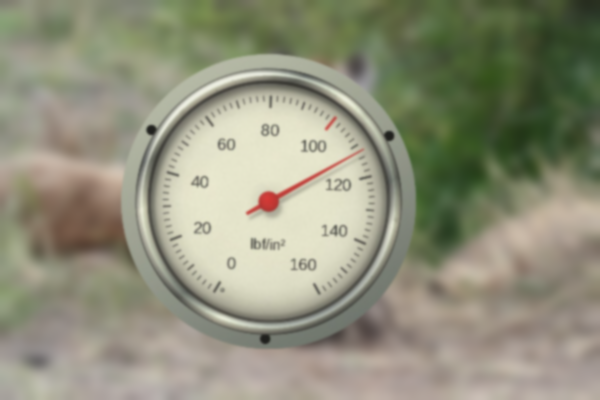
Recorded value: 112 psi
